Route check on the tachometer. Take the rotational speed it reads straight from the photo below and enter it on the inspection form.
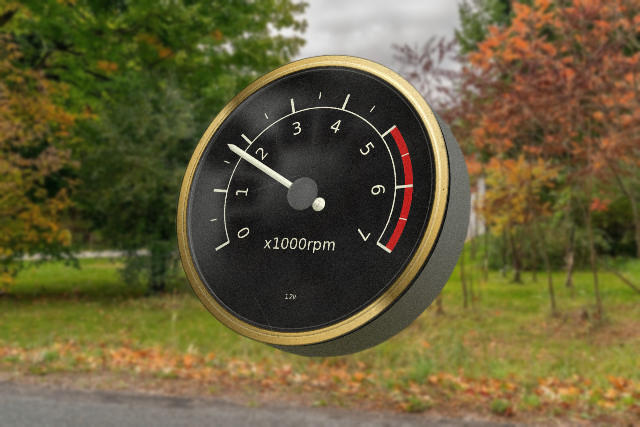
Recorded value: 1750 rpm
